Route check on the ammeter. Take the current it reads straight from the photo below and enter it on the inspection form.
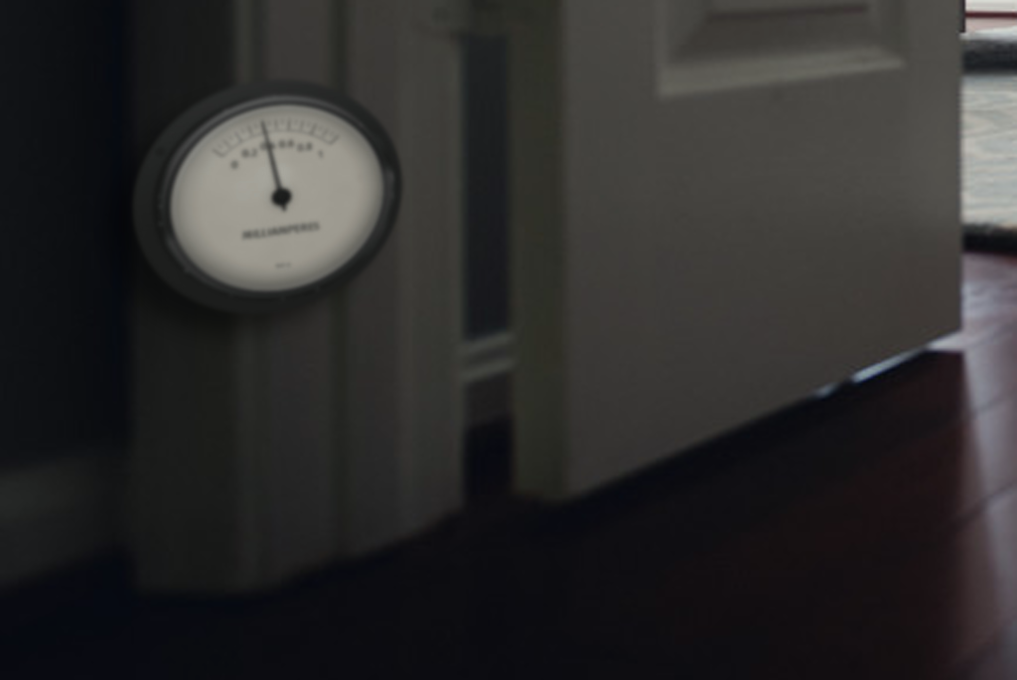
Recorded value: 0.4 mA
